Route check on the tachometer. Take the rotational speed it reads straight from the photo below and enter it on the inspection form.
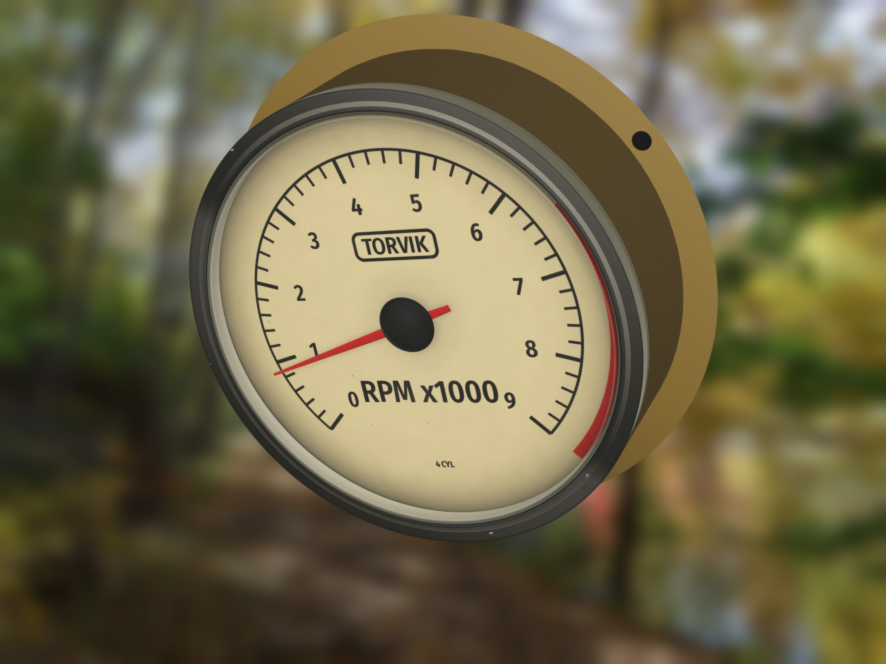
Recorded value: 900 rpm
